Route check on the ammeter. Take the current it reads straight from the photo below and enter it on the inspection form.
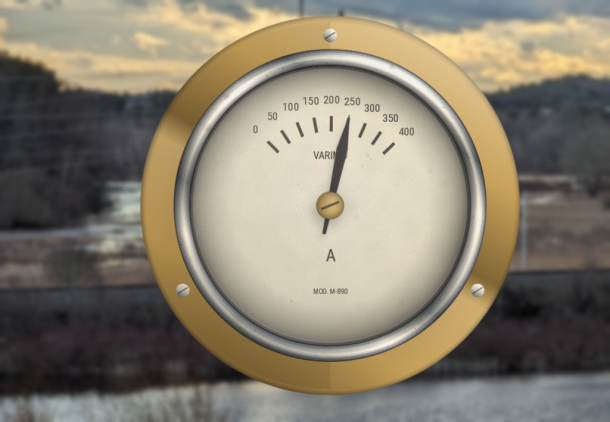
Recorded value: 250 A
